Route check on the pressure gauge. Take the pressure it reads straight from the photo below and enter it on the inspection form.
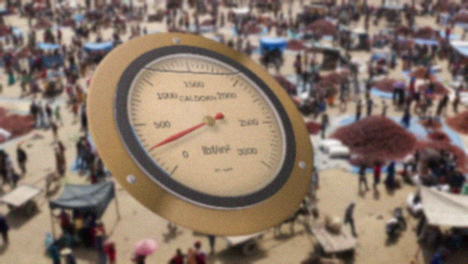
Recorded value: 250 psi
